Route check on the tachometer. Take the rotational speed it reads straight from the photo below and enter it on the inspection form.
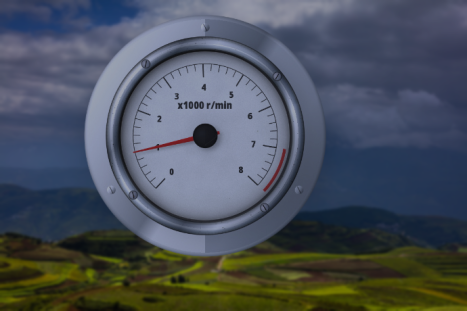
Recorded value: 1000 rpm
